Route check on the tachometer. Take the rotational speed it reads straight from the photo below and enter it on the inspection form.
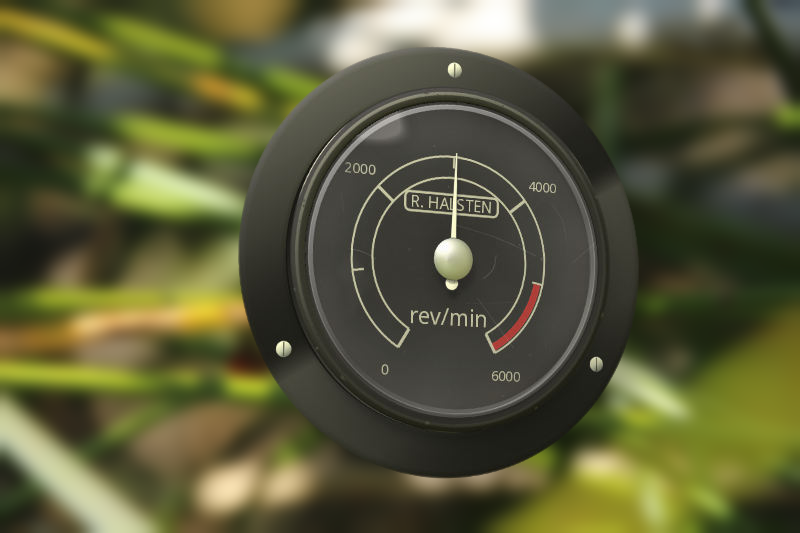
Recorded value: 3000 rpm
